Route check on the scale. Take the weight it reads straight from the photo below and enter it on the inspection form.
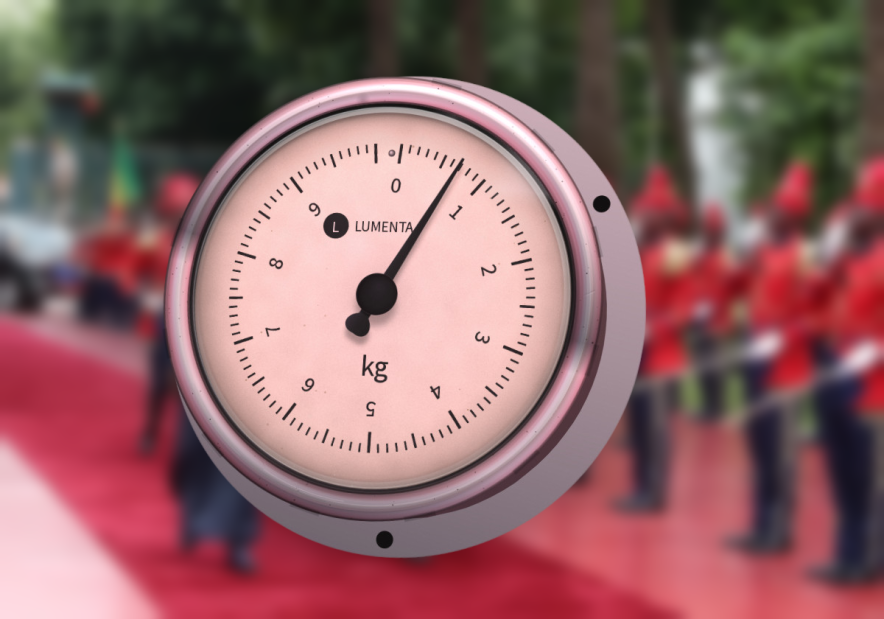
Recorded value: 0.7 kg
